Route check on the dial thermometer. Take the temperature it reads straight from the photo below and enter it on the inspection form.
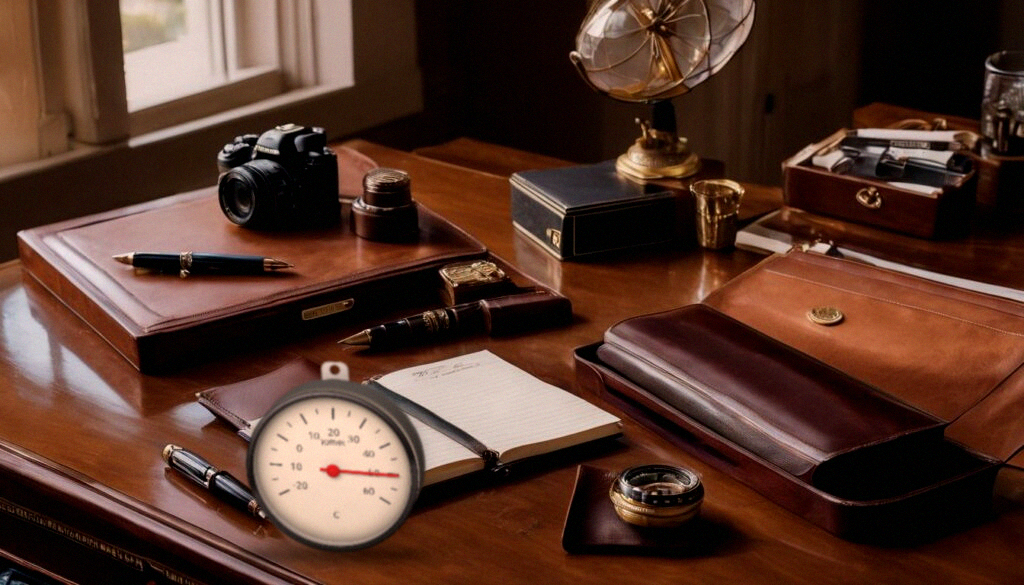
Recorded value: 50 °C
